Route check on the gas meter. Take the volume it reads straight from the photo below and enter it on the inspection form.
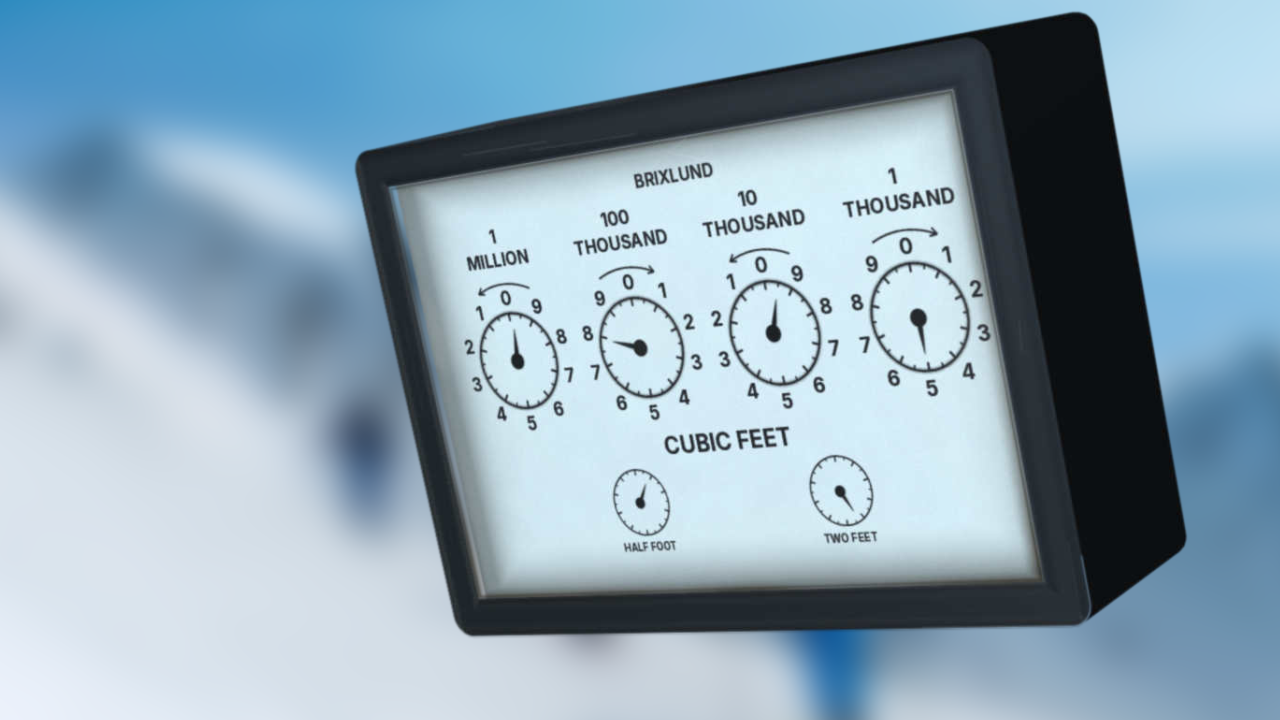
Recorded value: 979500 ft³
